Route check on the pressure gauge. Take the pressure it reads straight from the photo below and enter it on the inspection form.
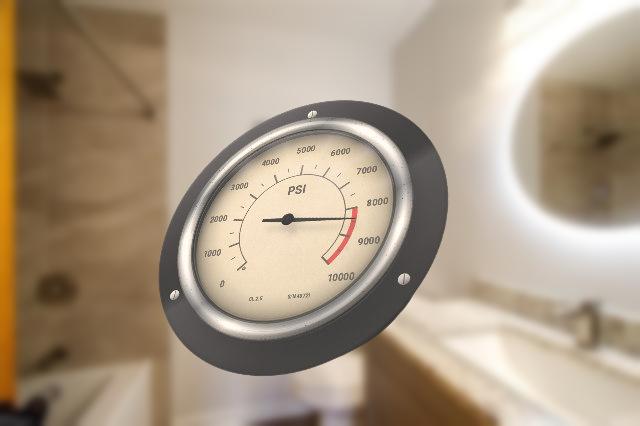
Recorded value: 8500 psi
